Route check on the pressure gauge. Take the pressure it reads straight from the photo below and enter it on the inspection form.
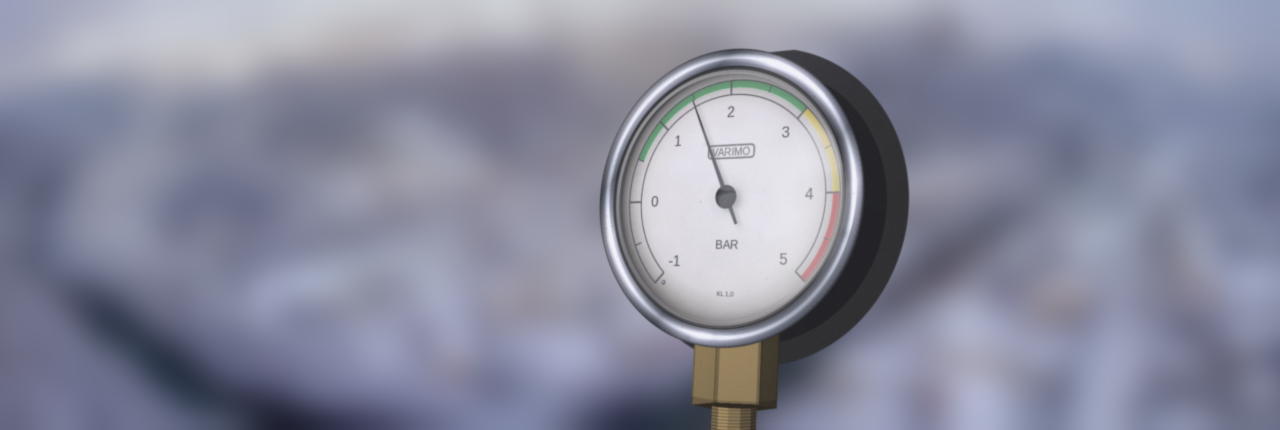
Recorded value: 1.5 bar
